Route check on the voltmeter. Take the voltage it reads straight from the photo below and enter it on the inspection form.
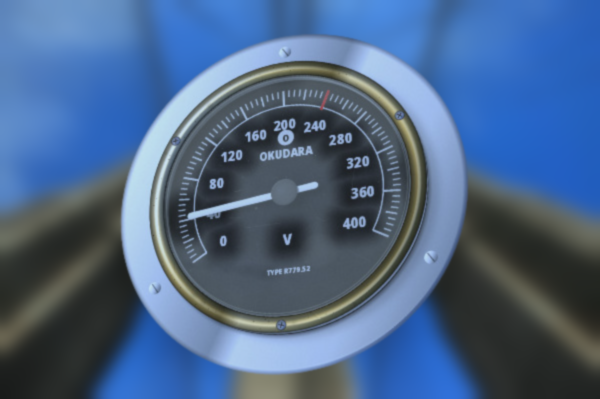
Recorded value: 40 V
